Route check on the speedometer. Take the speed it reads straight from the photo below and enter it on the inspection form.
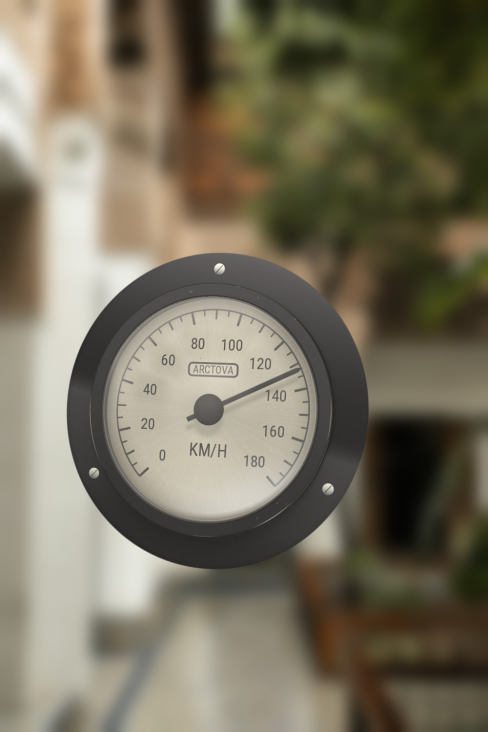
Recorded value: 132.5 km/h
